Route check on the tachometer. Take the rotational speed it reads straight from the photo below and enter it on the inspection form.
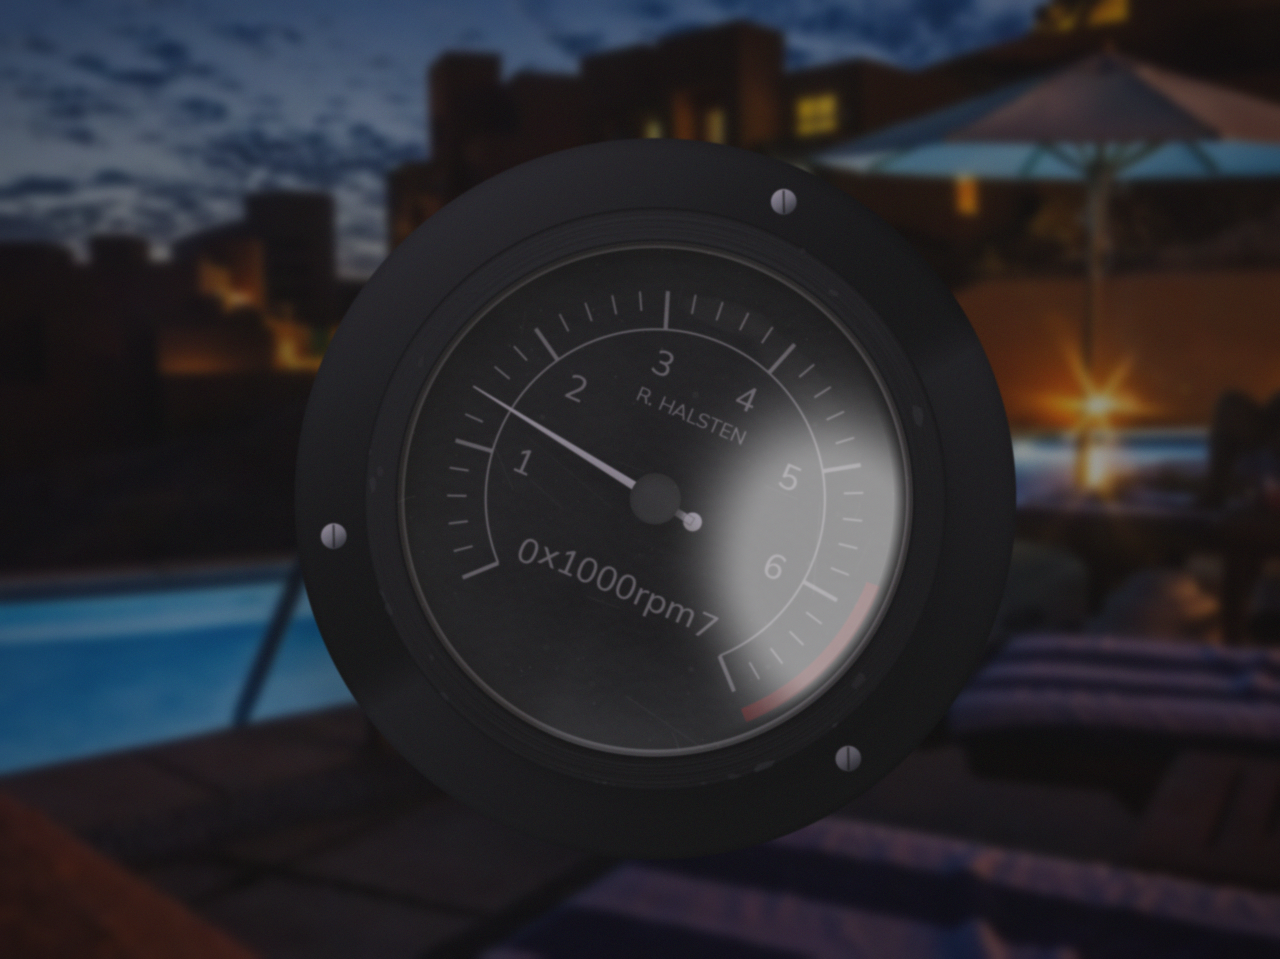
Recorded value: 1400 rpm
